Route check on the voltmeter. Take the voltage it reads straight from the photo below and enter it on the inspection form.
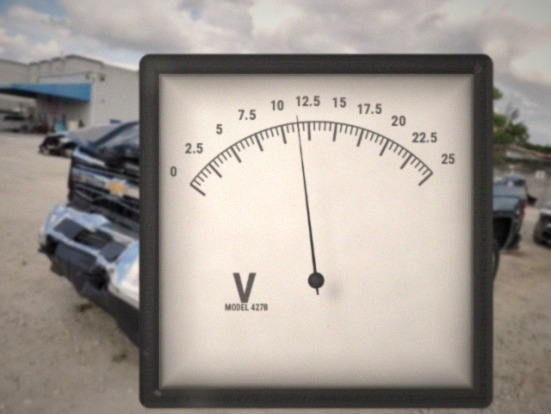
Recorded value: 11.5 V
